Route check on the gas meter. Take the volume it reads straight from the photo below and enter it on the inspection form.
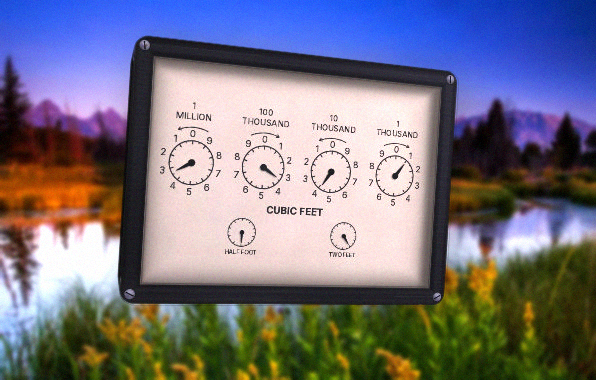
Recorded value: 334100 ft³
